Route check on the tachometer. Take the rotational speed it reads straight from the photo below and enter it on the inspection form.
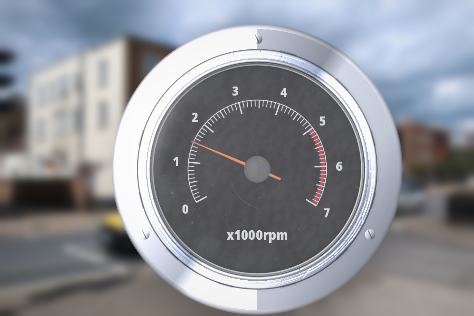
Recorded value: 1500 rpm
